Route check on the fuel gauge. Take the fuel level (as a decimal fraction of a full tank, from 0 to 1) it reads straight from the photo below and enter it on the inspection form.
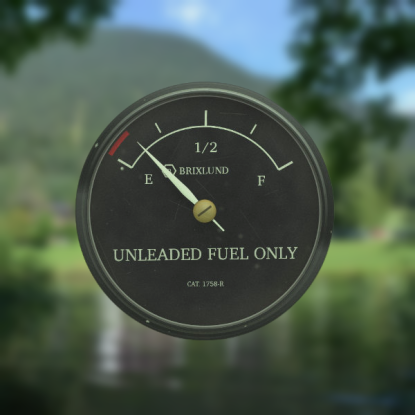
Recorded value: 0.125
